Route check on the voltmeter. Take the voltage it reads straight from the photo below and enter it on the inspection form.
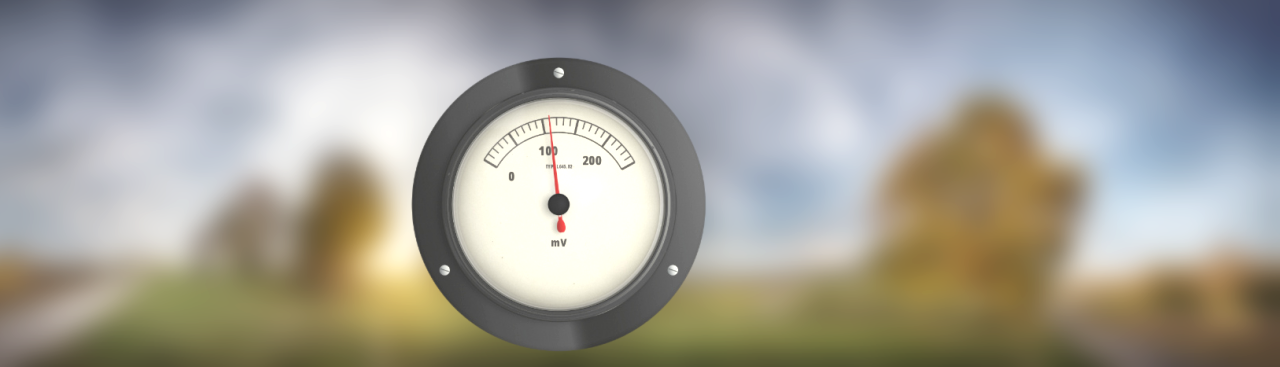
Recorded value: 110 mV
